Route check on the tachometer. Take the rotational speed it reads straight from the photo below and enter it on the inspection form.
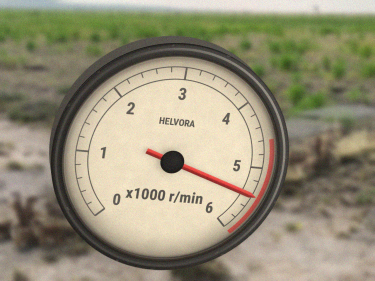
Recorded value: 5400 rpm
